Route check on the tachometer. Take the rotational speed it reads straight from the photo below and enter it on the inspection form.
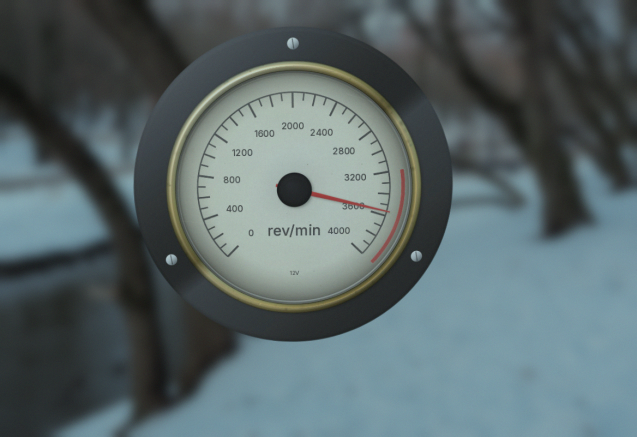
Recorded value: 3550 rpm
